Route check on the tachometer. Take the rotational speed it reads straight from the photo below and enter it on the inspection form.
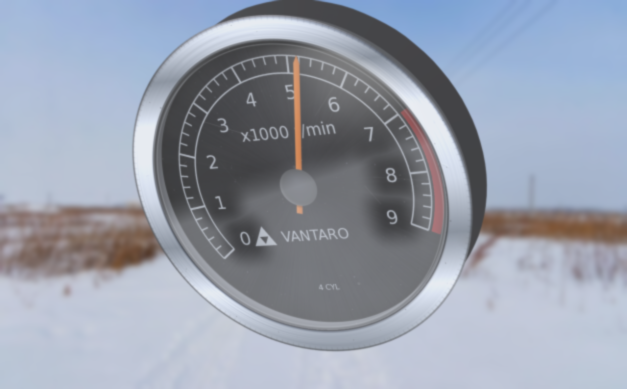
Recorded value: 5200 rpm
